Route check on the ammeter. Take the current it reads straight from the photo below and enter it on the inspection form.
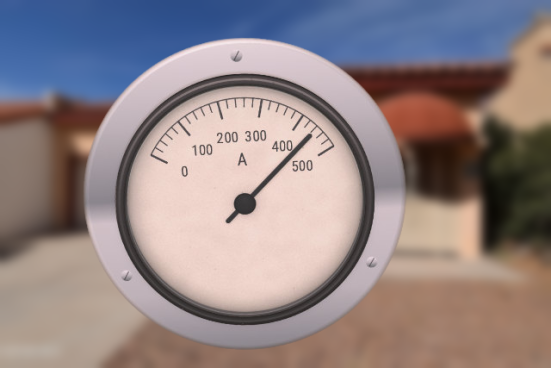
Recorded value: 440 A
